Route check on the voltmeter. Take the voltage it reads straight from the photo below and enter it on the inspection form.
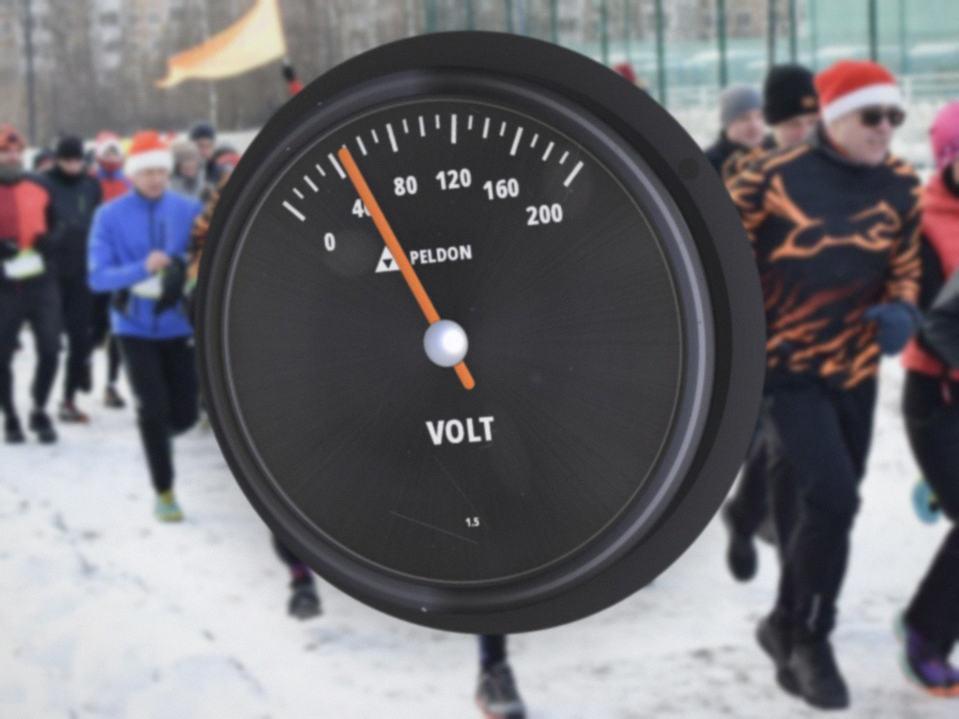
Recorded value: 50 V
